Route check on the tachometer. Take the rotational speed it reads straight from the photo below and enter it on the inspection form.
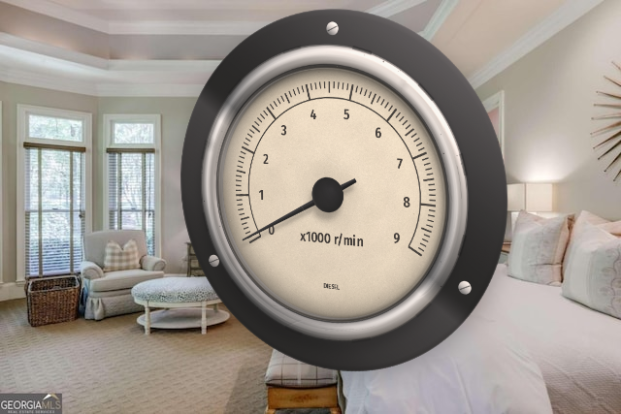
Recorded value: 100 rpm
